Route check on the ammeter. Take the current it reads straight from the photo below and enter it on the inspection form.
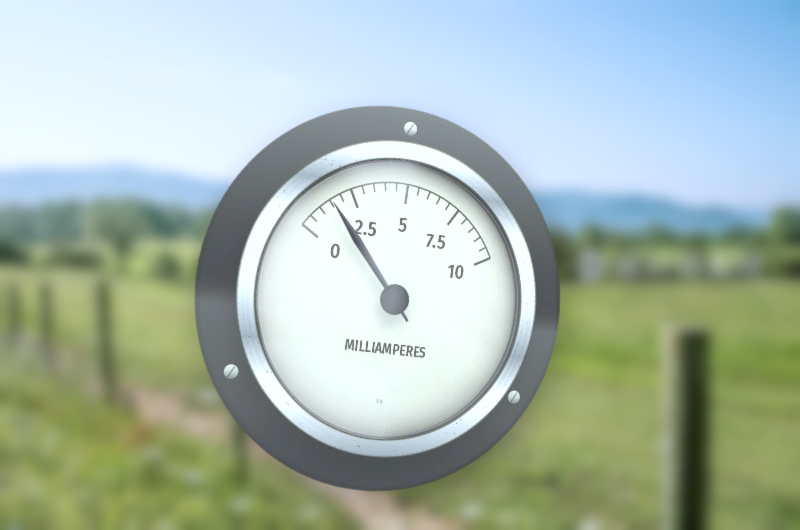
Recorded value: 1.5 mA
